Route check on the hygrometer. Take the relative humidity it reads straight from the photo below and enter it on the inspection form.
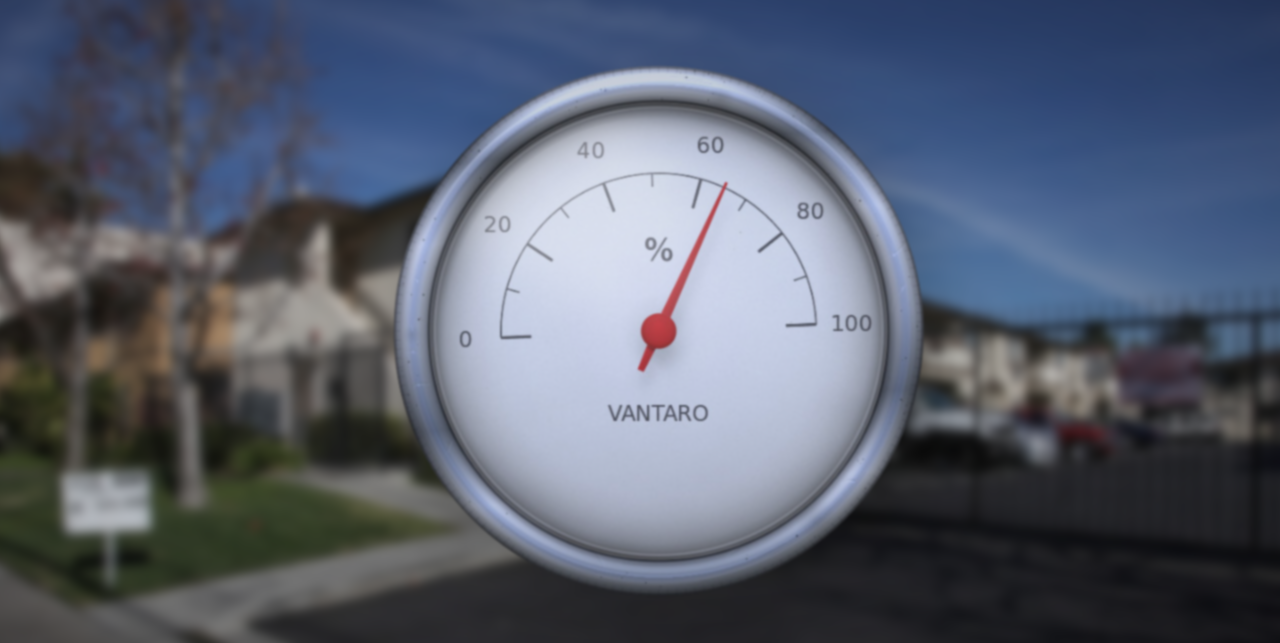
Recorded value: 65 %
